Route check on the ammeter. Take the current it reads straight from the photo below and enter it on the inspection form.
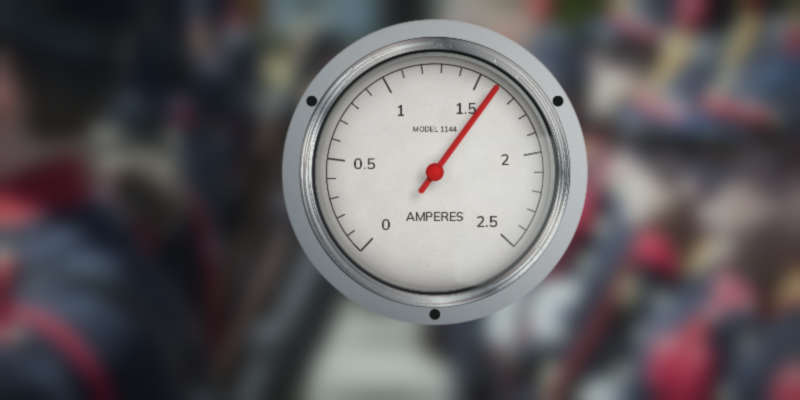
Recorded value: 1.6 A
